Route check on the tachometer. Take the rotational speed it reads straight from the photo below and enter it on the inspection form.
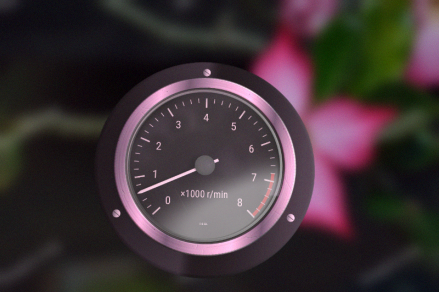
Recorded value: 600 rpm
